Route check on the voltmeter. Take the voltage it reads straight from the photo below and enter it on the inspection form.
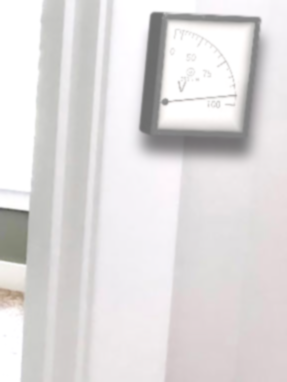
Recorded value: 95 V
